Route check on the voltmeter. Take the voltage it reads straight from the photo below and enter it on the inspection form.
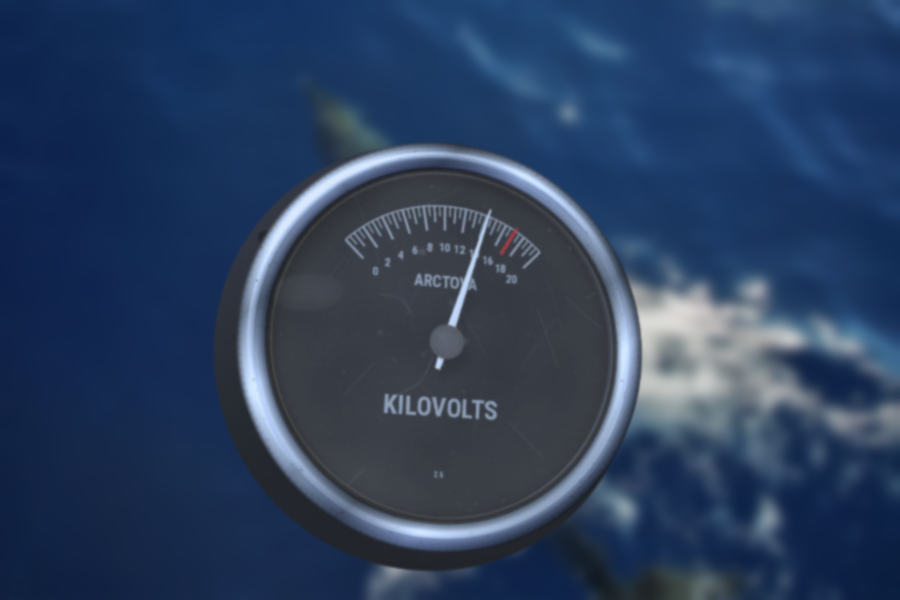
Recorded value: 14 kV
